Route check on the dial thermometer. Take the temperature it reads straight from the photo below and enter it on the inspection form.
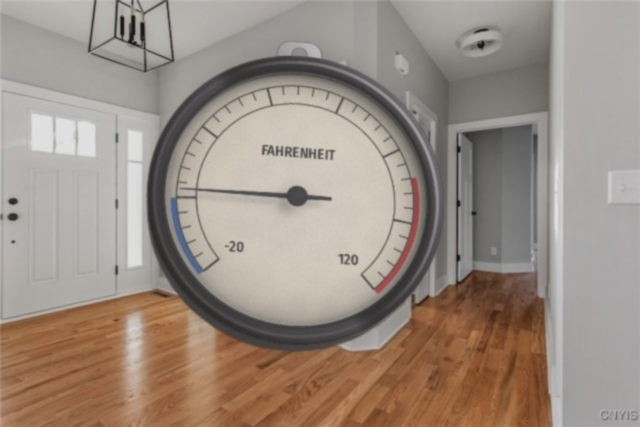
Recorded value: 2 °F
